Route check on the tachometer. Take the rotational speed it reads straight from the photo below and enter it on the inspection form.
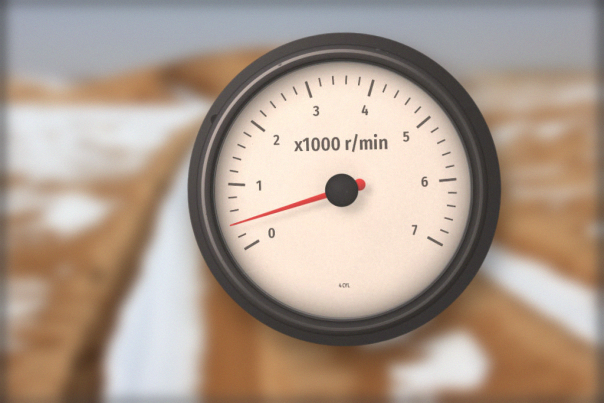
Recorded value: 400 rpm
